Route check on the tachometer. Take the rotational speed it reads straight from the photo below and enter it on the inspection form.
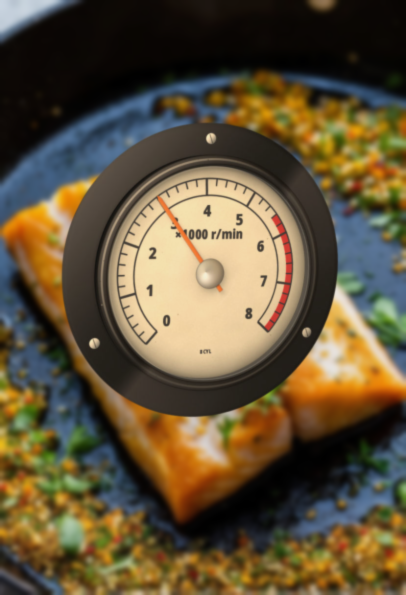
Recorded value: 3000 rpm
